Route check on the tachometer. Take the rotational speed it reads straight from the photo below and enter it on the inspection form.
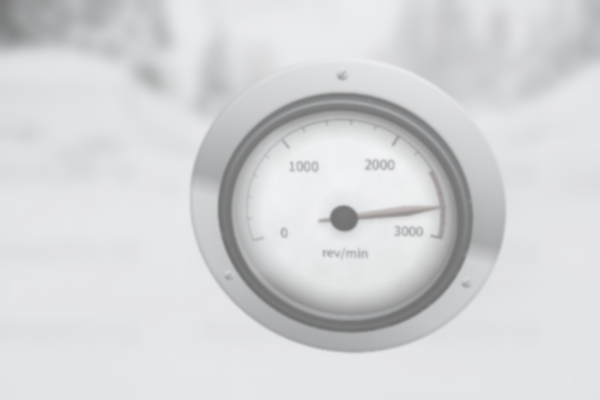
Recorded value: 2700 rpm
